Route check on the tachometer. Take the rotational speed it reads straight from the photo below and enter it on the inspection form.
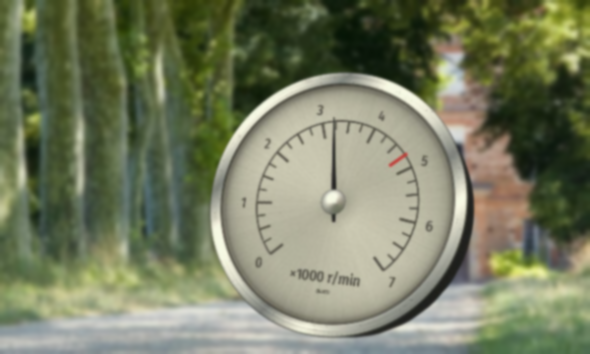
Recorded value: 3250 rpm
